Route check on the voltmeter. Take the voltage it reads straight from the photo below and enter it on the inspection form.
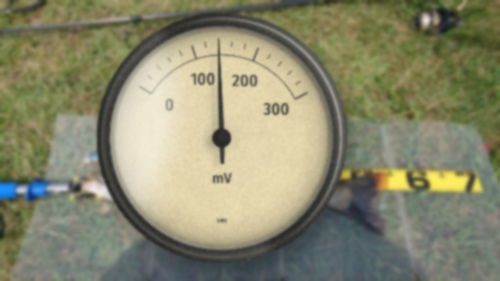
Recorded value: 140 mV
